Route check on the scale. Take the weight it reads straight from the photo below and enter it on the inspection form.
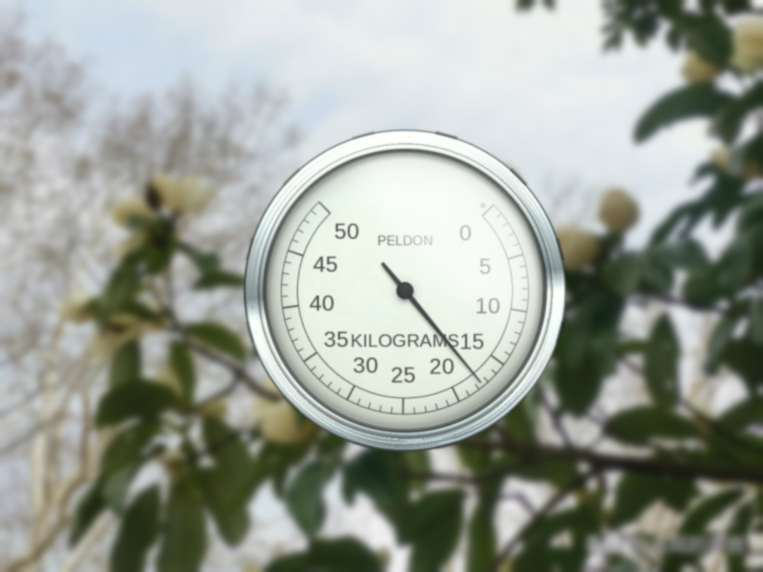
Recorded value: 17.5 kg
